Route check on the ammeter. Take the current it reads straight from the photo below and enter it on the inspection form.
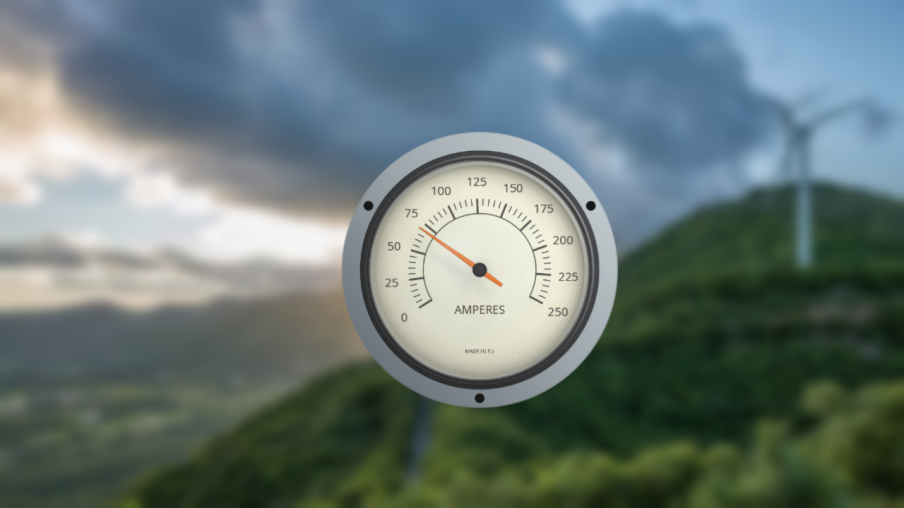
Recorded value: 70 A
